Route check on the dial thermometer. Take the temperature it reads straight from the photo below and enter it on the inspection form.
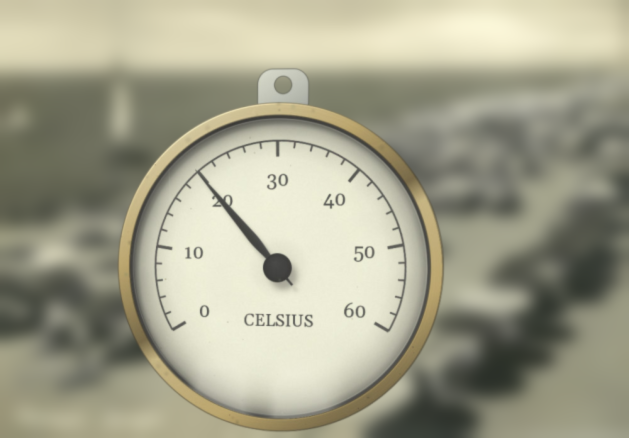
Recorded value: 20 °C
